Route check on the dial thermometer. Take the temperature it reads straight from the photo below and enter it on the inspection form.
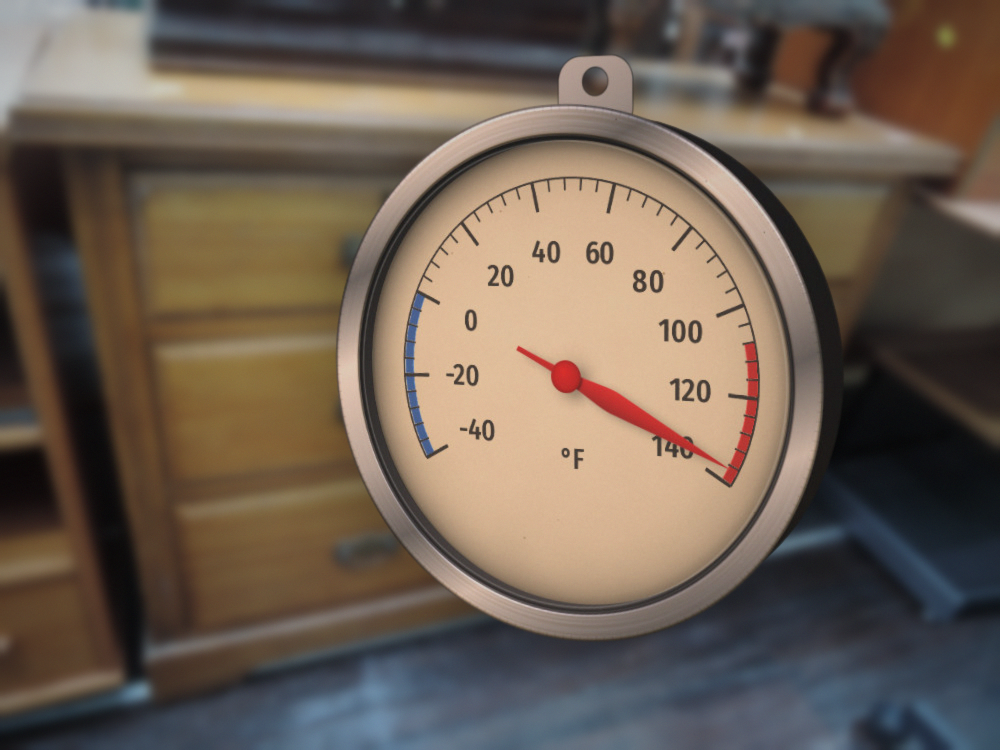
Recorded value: 136 °F
